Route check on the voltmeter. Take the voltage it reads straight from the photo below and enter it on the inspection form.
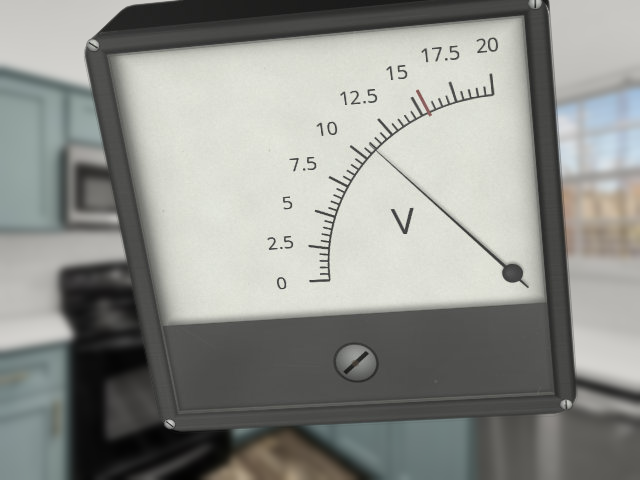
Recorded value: 11 V
